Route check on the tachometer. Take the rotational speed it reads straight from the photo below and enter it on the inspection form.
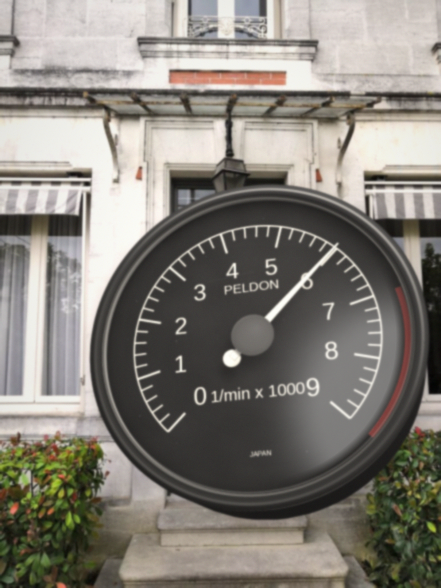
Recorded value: 6000 rpm
